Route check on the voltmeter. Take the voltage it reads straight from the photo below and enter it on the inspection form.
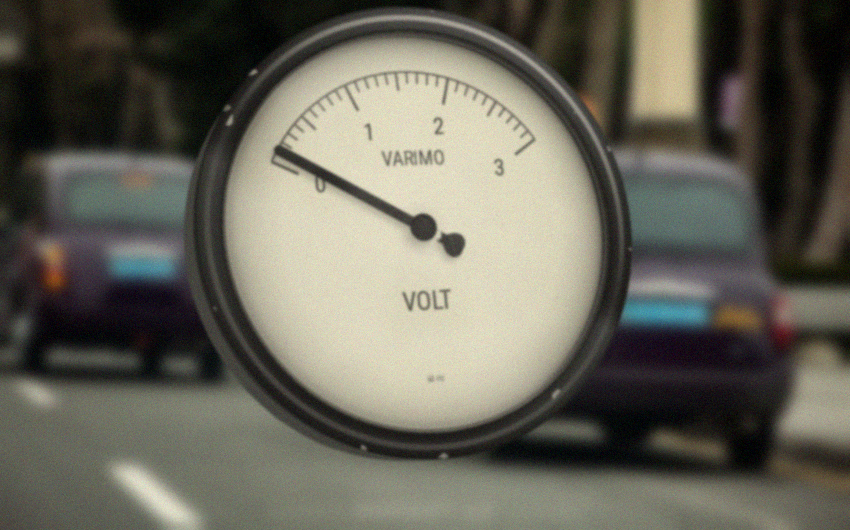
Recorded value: 0.1 V
